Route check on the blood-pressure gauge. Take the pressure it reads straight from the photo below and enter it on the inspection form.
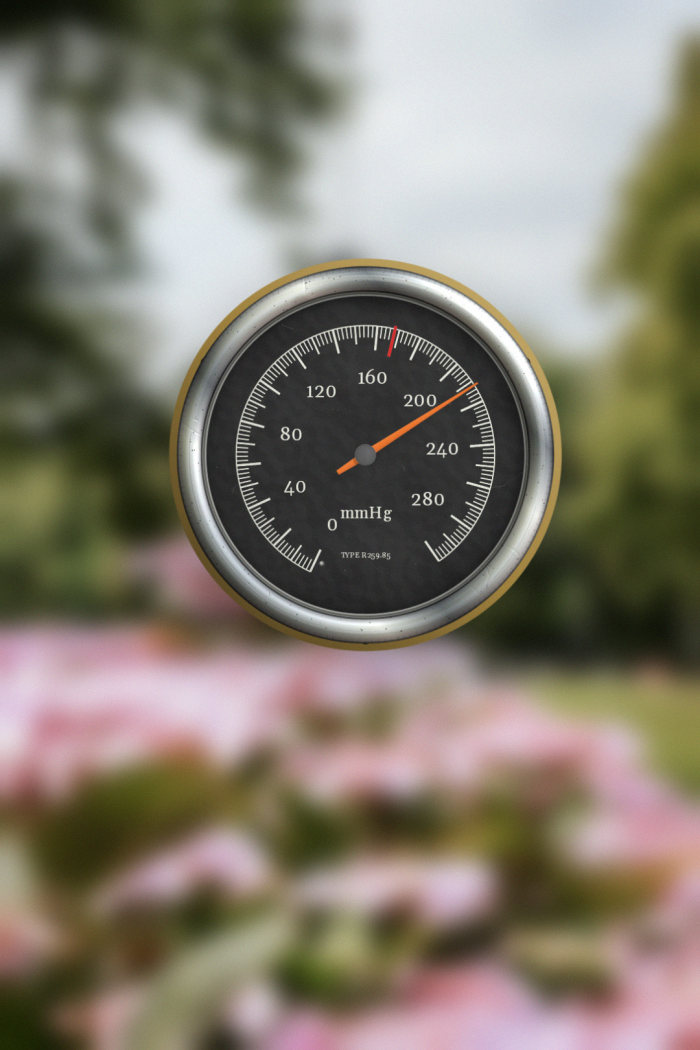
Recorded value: 212 mmHg
